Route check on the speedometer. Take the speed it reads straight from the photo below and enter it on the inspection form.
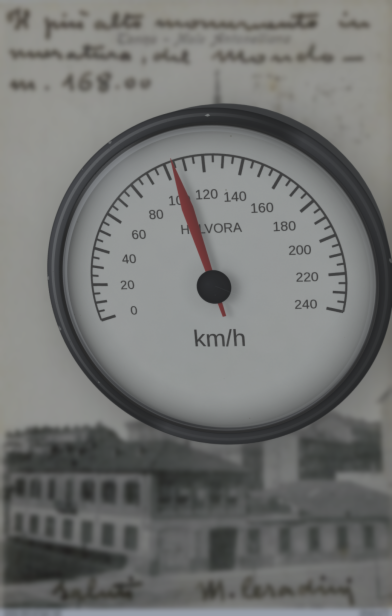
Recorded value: 105 km/h
